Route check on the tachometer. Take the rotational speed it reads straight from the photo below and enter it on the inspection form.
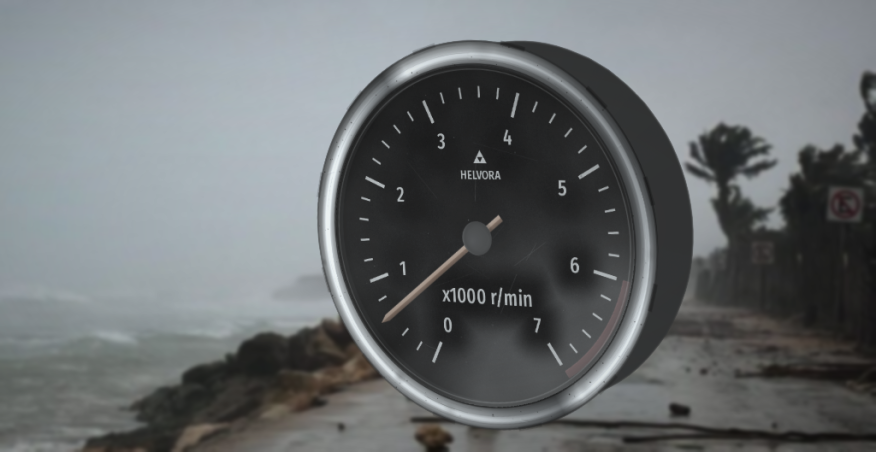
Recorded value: 600 rpm
